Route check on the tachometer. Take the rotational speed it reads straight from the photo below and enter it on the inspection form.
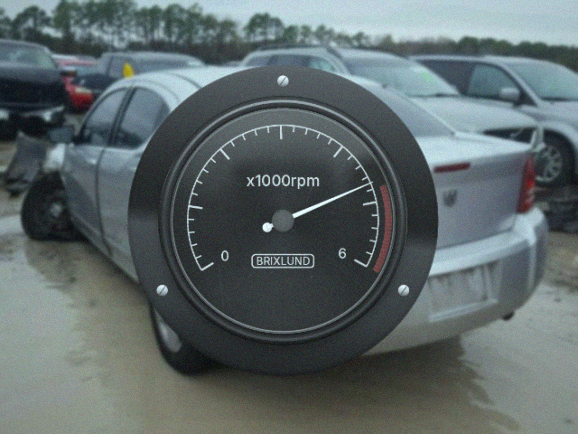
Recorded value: 4700 rpm
